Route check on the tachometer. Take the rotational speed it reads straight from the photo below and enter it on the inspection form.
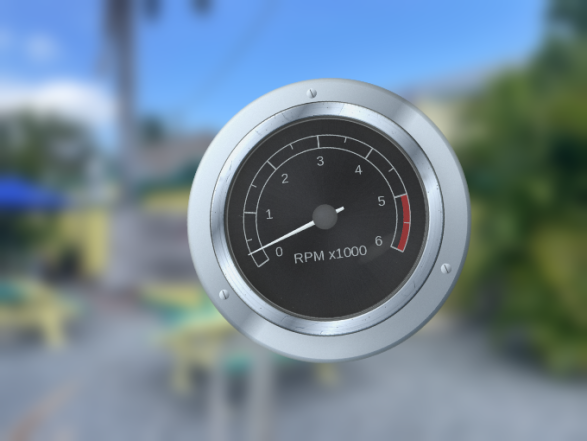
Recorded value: 250 rpm
